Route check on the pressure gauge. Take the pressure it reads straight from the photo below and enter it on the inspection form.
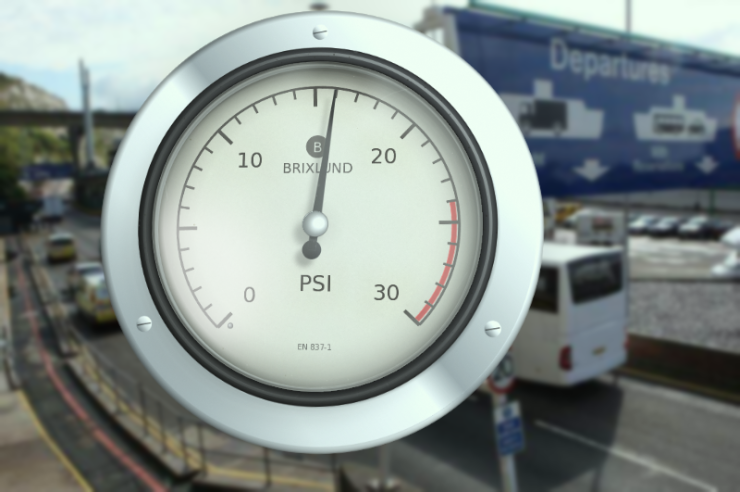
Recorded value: 16 psi
